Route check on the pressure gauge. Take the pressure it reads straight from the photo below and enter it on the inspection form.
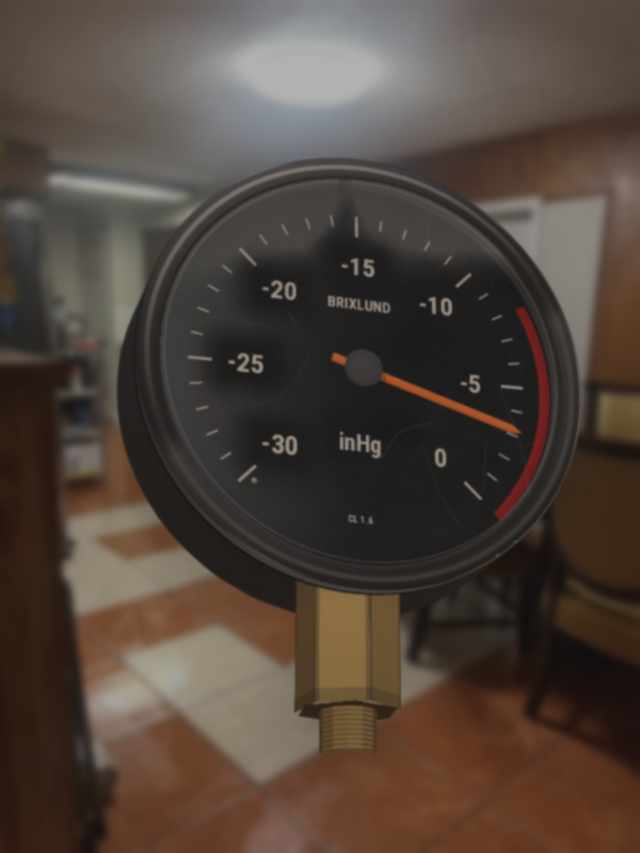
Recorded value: -3 inHg
